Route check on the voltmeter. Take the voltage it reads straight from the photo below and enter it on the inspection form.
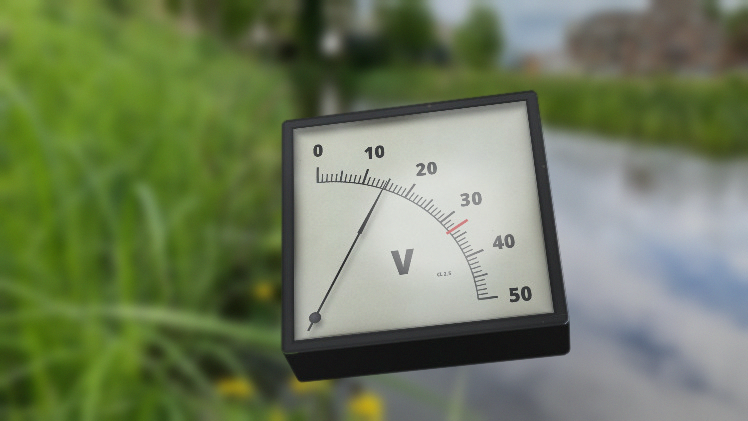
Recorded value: 15 V
